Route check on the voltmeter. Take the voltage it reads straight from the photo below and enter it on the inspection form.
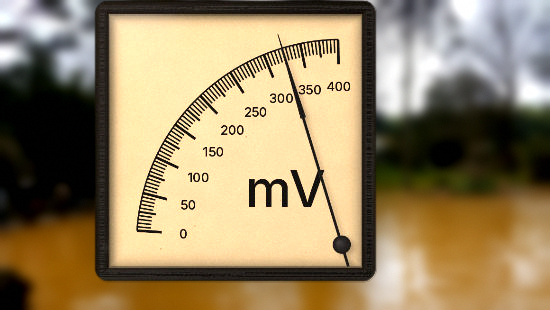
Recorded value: 325 mV
